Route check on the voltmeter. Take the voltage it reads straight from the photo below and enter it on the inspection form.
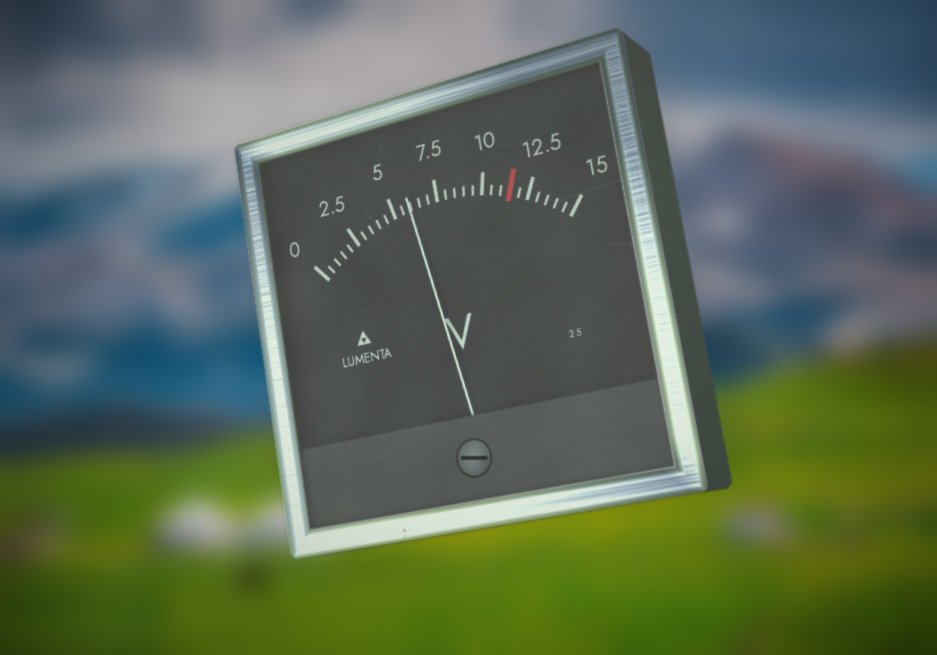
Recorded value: 6 V
